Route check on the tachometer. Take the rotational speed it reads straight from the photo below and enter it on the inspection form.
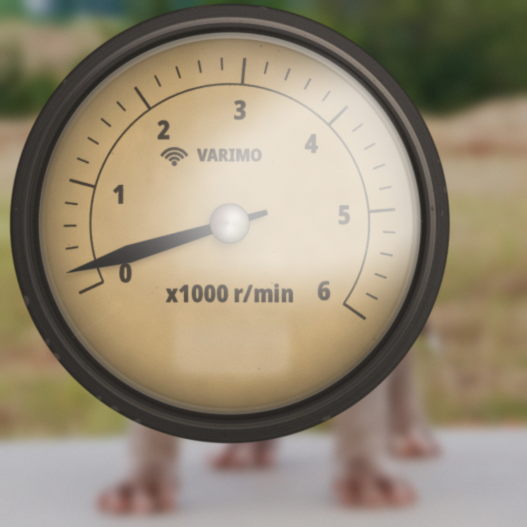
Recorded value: 200 rpm
